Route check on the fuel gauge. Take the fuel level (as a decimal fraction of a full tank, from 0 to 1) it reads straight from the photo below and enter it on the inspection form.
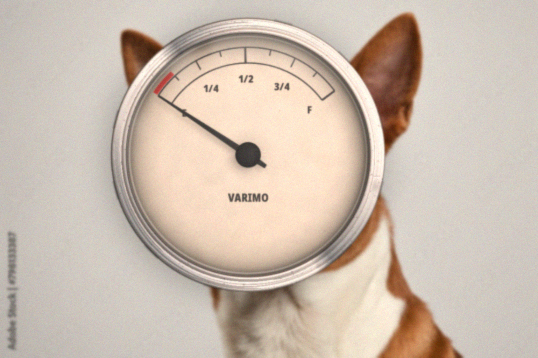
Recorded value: 0
